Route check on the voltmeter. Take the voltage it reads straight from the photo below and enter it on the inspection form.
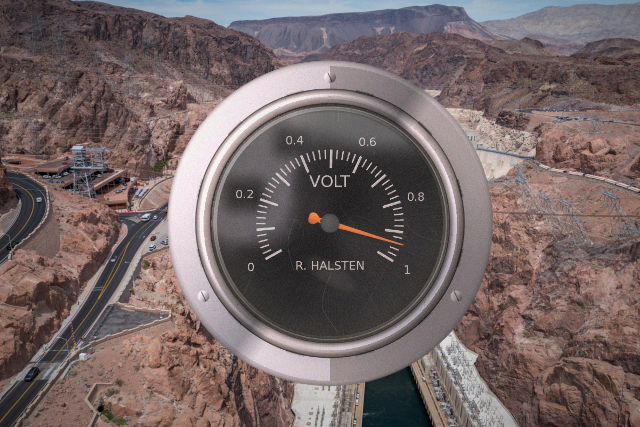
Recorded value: 0.94 V
